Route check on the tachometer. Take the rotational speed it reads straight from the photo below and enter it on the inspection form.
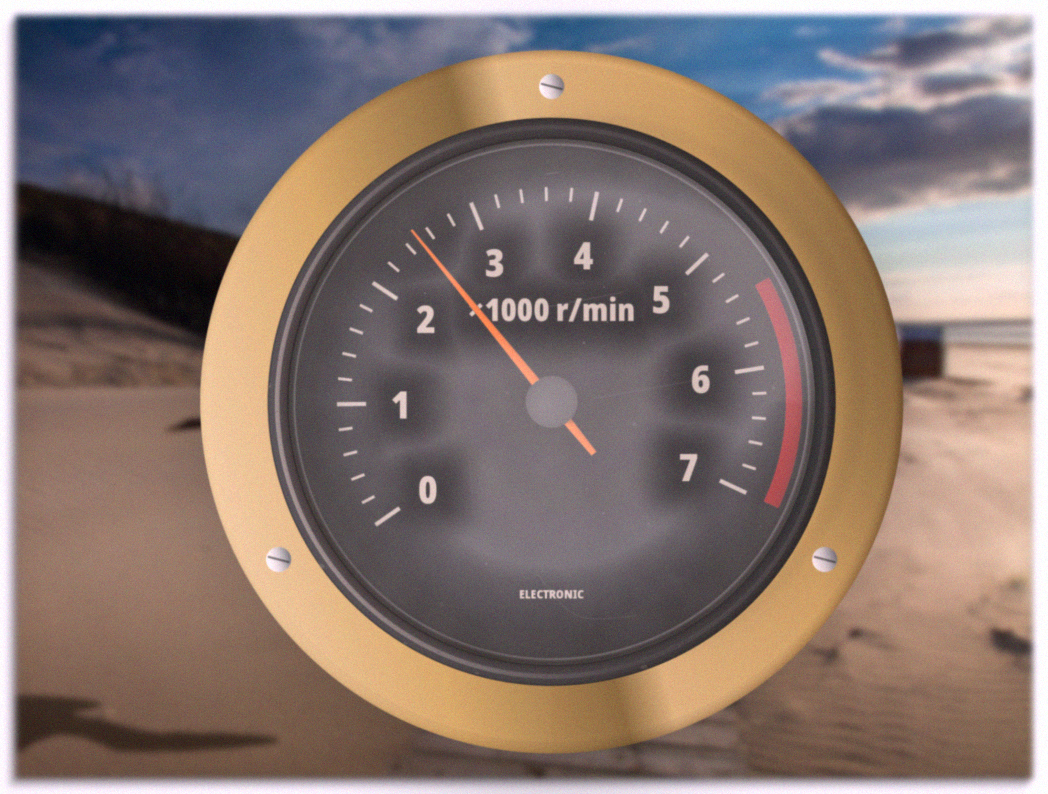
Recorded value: 2500 rpm
